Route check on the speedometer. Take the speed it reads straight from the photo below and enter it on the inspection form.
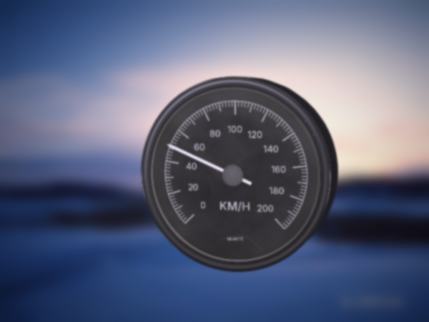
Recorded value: 50 km/h
